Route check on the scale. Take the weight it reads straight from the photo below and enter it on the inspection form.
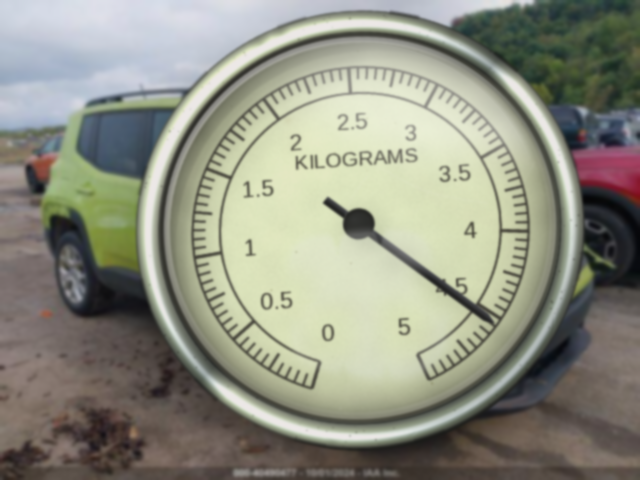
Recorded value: 4.55 kg
